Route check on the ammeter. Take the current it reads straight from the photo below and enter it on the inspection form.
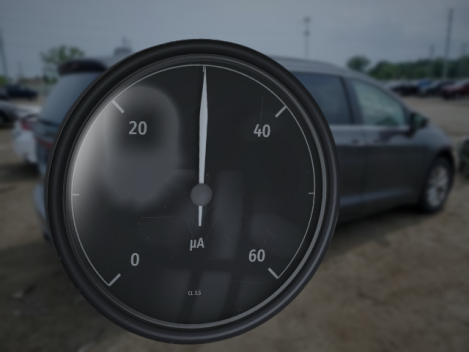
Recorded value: 30 µA
